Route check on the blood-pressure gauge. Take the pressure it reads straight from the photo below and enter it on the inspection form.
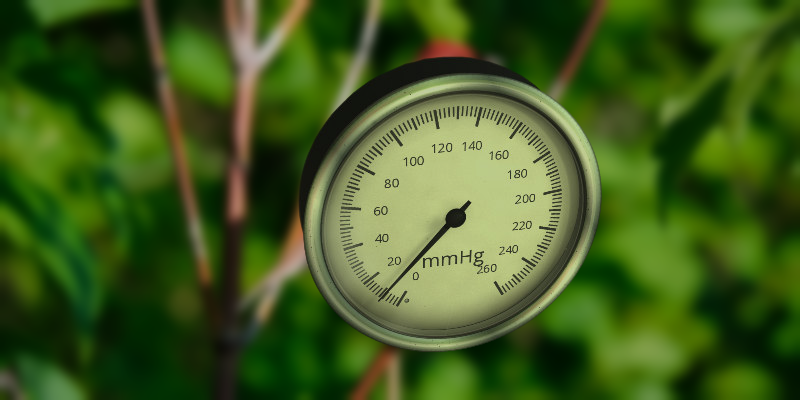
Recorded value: 10 mmHg
